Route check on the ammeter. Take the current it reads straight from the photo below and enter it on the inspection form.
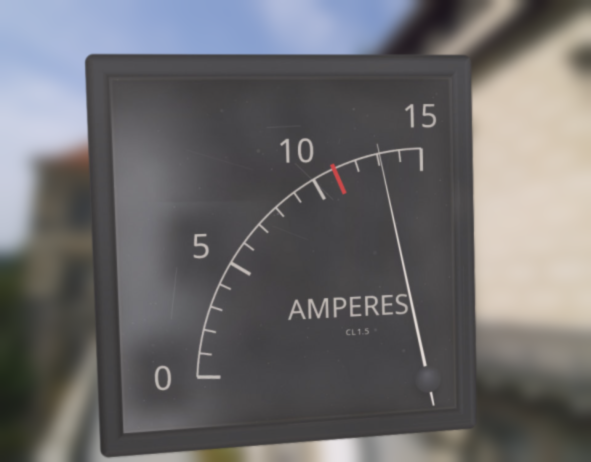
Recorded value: 13 A
